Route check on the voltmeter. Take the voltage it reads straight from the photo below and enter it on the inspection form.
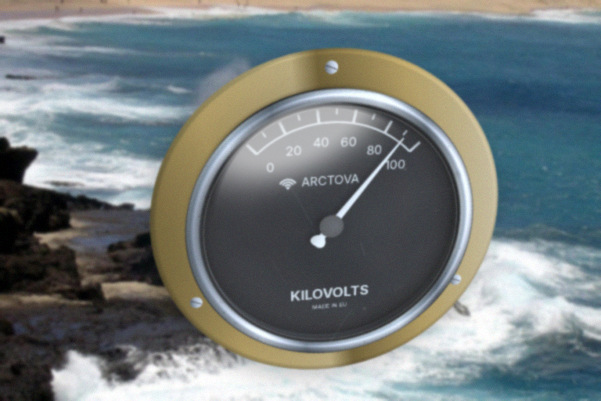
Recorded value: 90 kV
